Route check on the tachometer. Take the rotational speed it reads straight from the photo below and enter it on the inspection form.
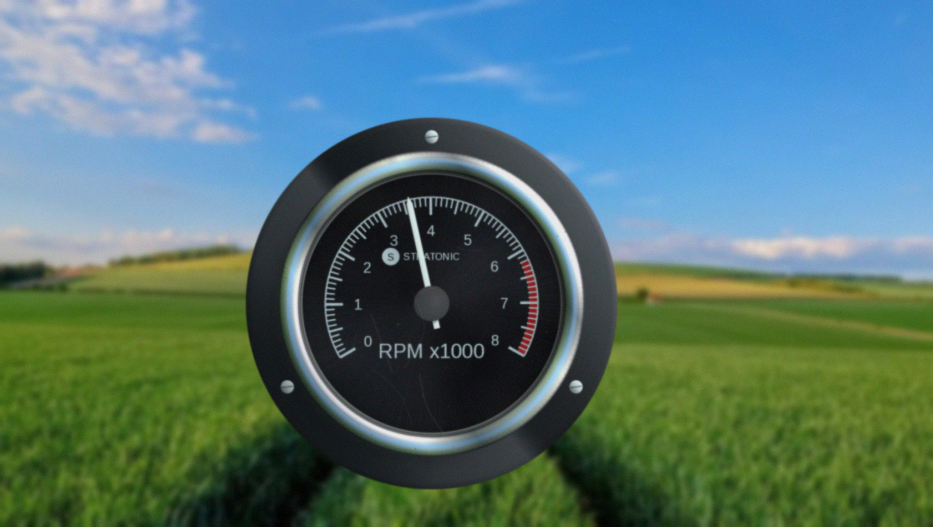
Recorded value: 3600 rpm
